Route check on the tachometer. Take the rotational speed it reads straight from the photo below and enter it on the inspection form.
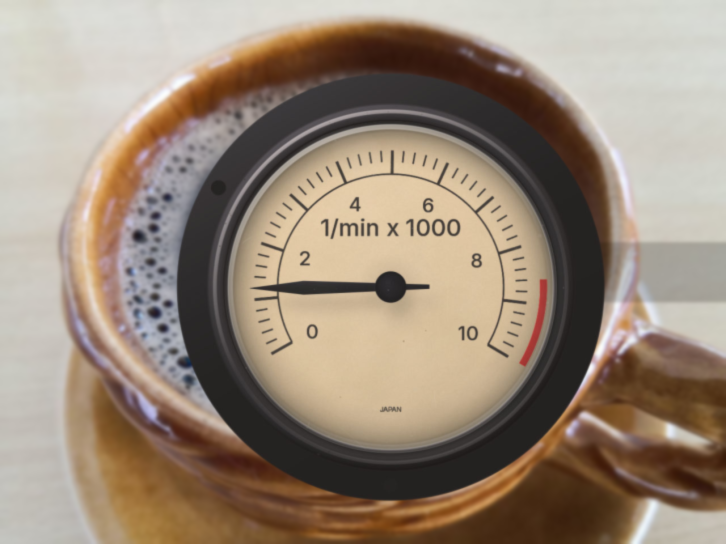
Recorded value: 1200 rpm
